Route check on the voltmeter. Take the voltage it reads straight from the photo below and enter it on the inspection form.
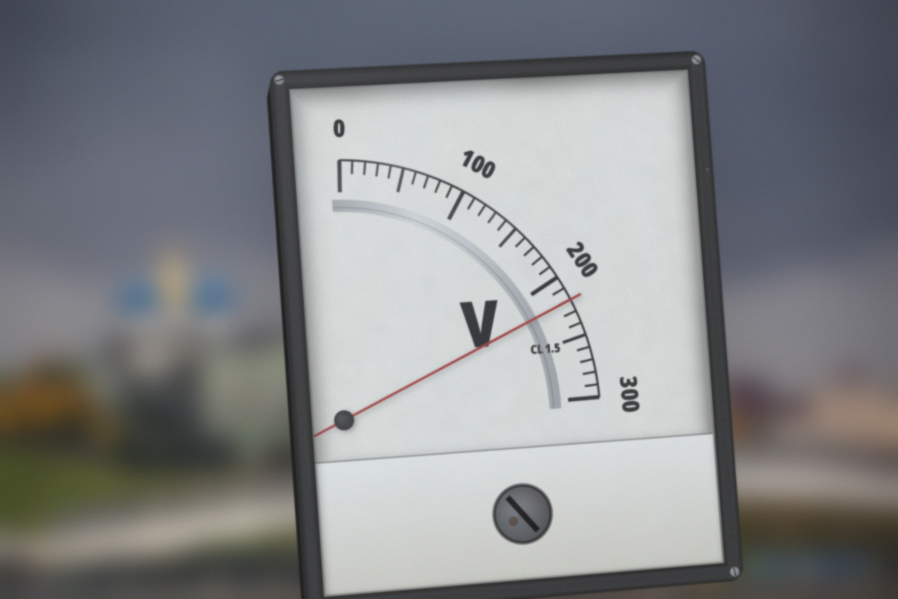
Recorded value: 220 V
